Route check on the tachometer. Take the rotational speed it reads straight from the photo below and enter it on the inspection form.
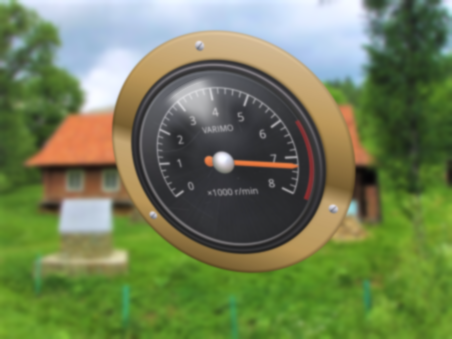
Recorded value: 7200 rpm
